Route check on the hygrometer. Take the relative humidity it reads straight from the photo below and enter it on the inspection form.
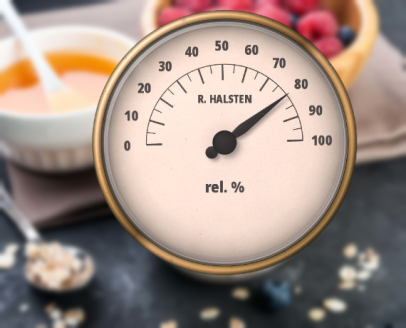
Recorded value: 80 %
